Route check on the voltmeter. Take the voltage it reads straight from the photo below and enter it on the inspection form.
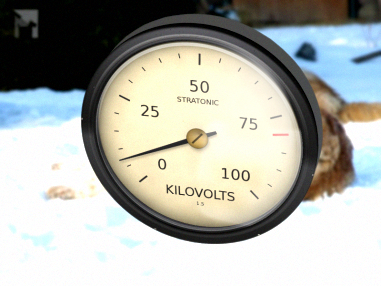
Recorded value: 7.5 kV
